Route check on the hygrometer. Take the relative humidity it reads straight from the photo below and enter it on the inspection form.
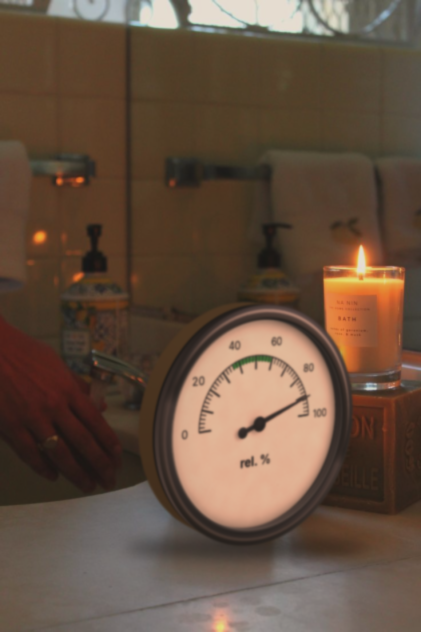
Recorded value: 90 %
